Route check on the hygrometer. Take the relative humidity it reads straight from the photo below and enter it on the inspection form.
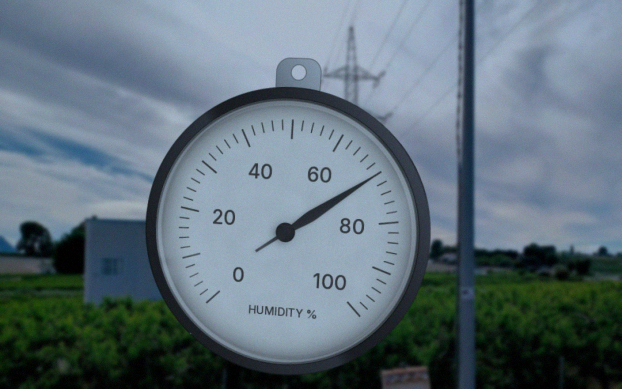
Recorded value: 70 %
